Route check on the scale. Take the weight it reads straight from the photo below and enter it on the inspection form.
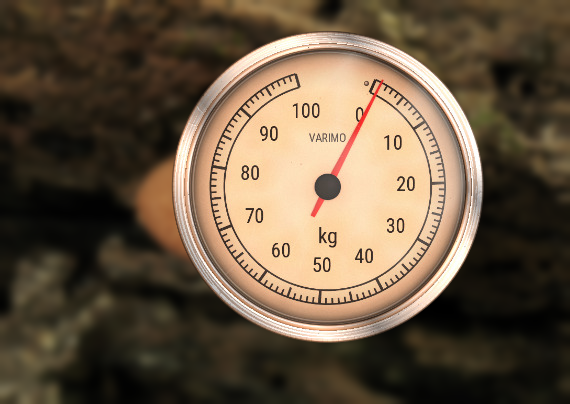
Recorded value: 1 kg
